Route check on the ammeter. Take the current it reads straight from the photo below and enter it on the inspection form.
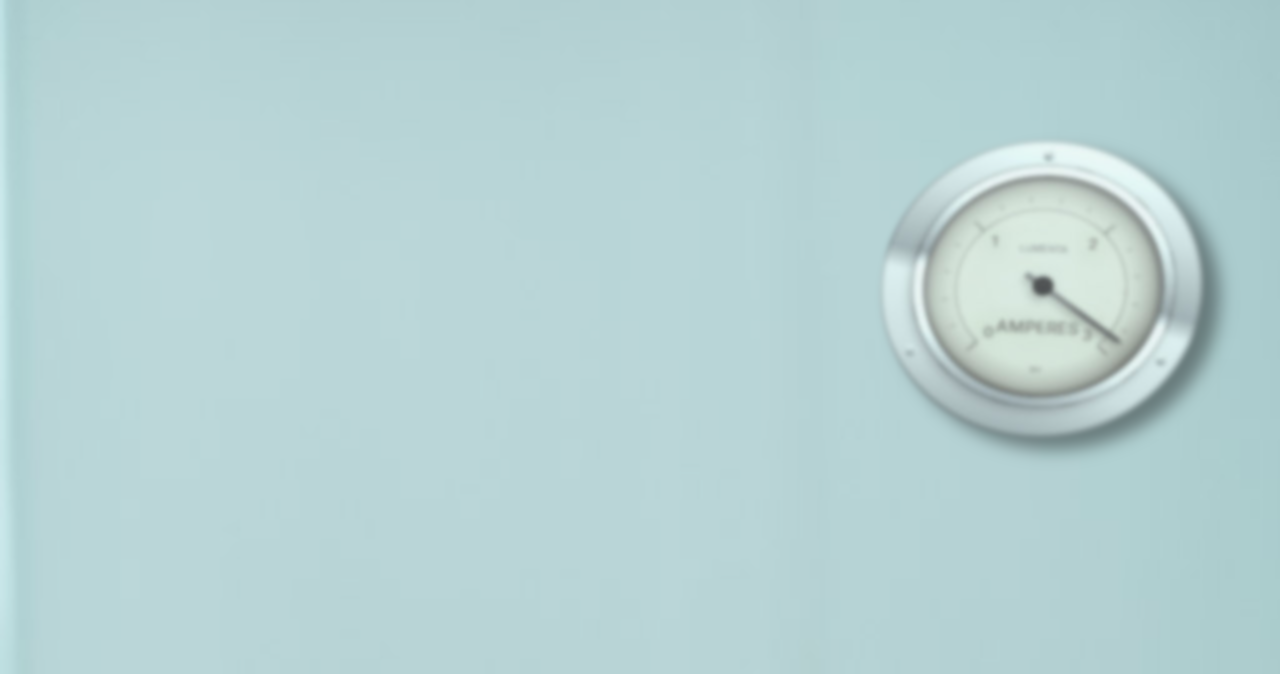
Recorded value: 2.9 A
